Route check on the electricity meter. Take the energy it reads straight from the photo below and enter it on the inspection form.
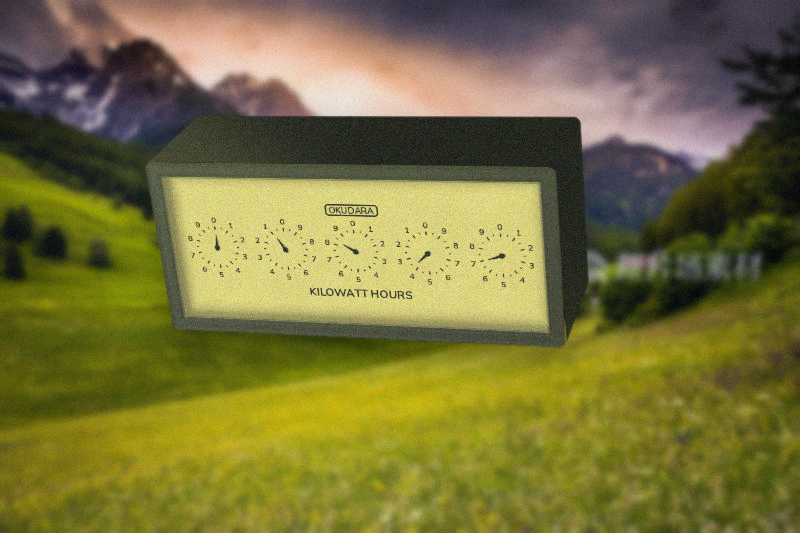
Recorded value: 837 kWh
